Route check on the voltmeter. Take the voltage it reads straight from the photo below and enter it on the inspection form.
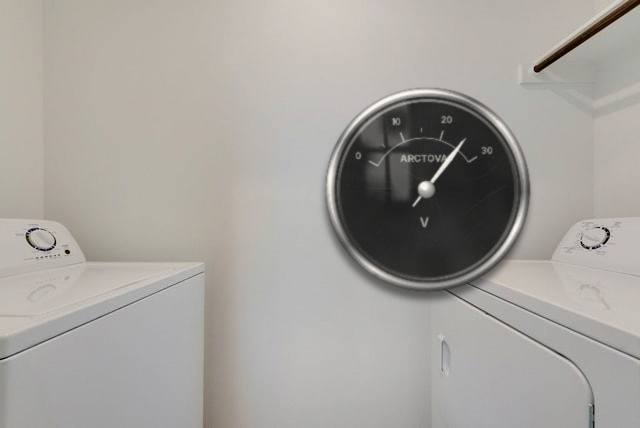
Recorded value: 25 V
